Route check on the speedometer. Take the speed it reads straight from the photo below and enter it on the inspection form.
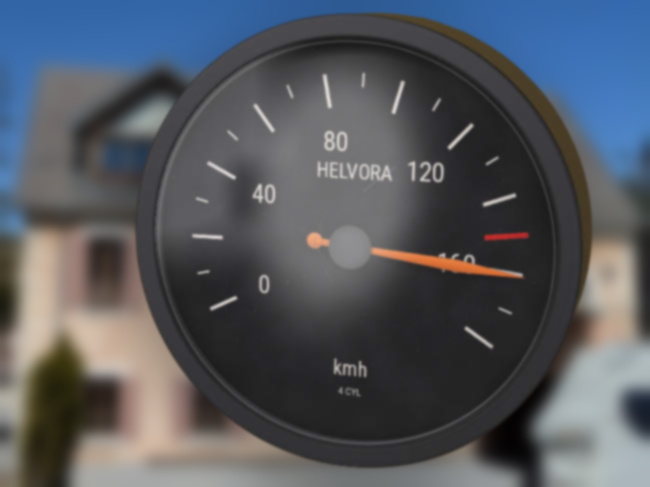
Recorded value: 160 km/h
